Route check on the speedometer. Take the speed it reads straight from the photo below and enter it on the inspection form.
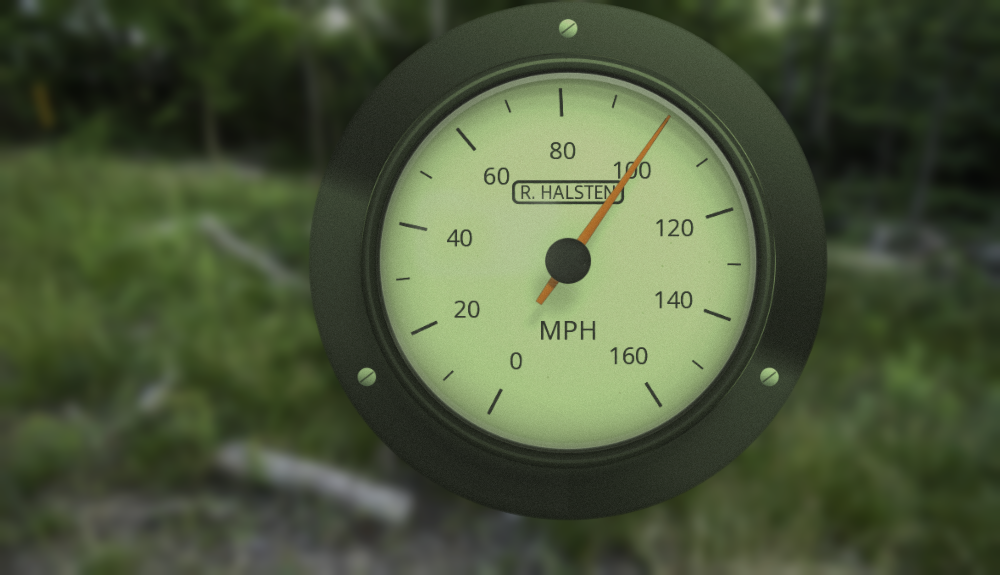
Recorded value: 100 mph
